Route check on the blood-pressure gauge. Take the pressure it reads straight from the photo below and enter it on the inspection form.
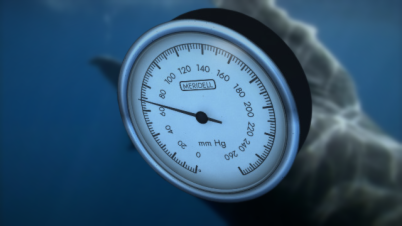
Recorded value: 70 mmHg
